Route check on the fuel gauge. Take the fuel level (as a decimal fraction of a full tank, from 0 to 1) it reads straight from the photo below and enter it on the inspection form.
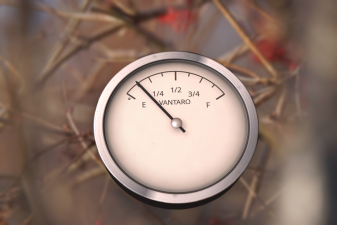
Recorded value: 0.125
